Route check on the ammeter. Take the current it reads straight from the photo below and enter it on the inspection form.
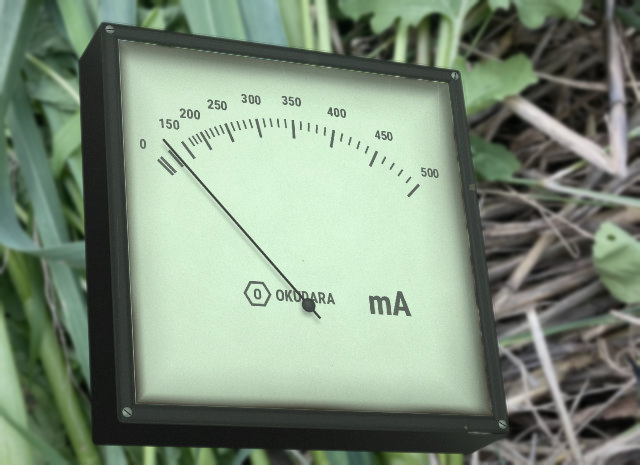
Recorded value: 100 mA
